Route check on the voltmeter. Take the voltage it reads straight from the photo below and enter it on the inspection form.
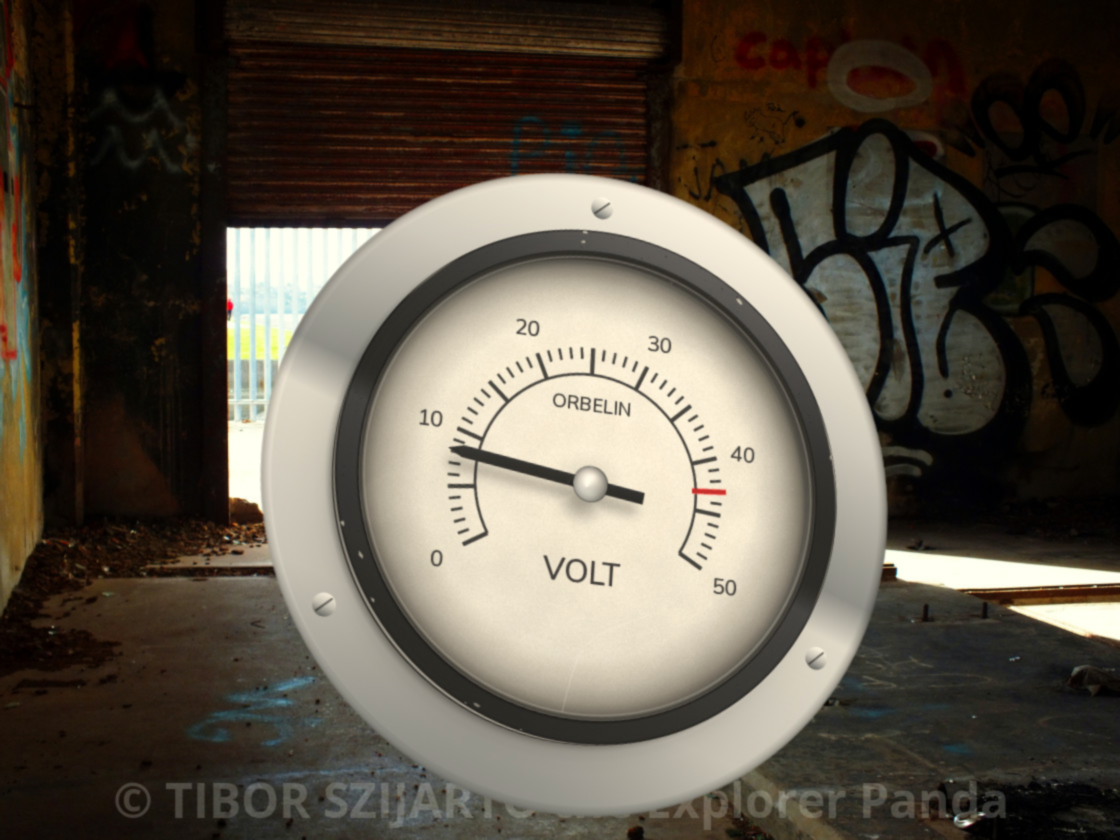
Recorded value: 8 V
